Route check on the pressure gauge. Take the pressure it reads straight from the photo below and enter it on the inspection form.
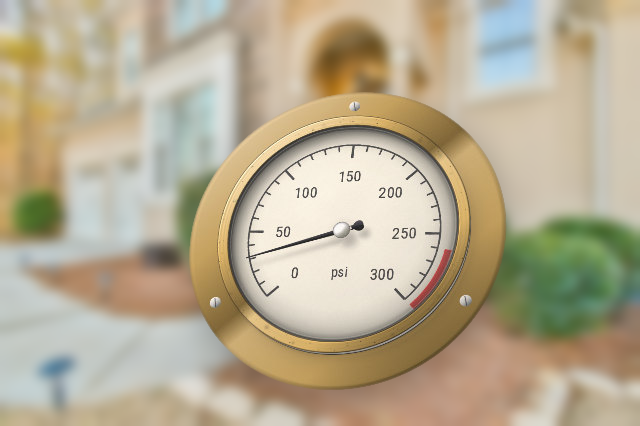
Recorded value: 30 psi
